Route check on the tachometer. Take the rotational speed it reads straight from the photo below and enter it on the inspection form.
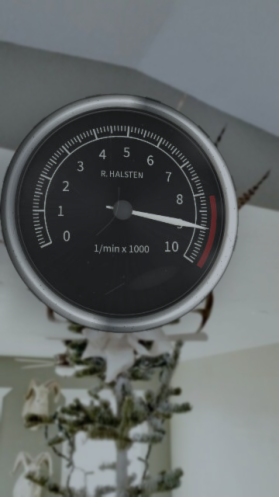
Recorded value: 9000 rpm
